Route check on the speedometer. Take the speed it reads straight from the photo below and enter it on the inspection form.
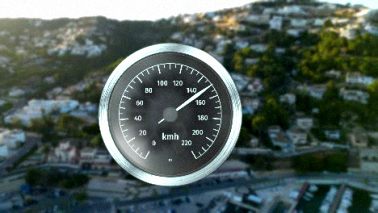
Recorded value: 150 km/h
